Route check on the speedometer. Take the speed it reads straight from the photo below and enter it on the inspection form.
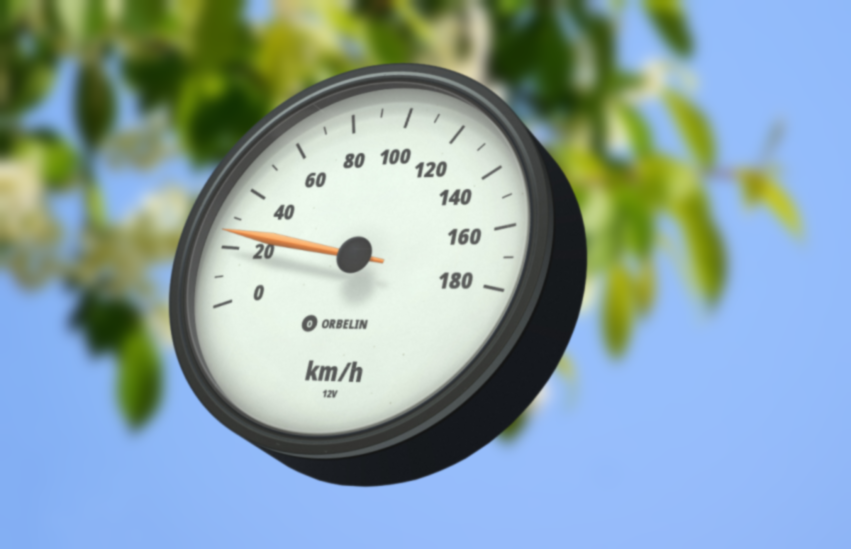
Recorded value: 25 km/h
